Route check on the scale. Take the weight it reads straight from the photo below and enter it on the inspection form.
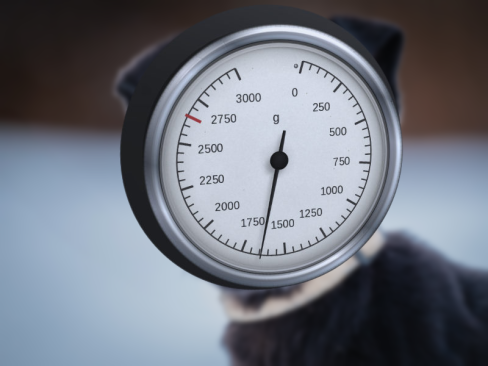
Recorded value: 1650 g
